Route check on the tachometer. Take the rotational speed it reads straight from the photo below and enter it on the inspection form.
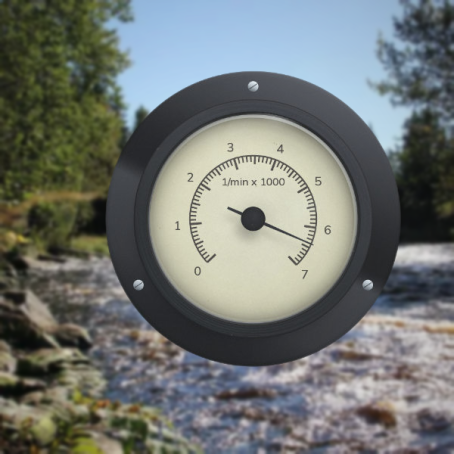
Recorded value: 6400 rpm
